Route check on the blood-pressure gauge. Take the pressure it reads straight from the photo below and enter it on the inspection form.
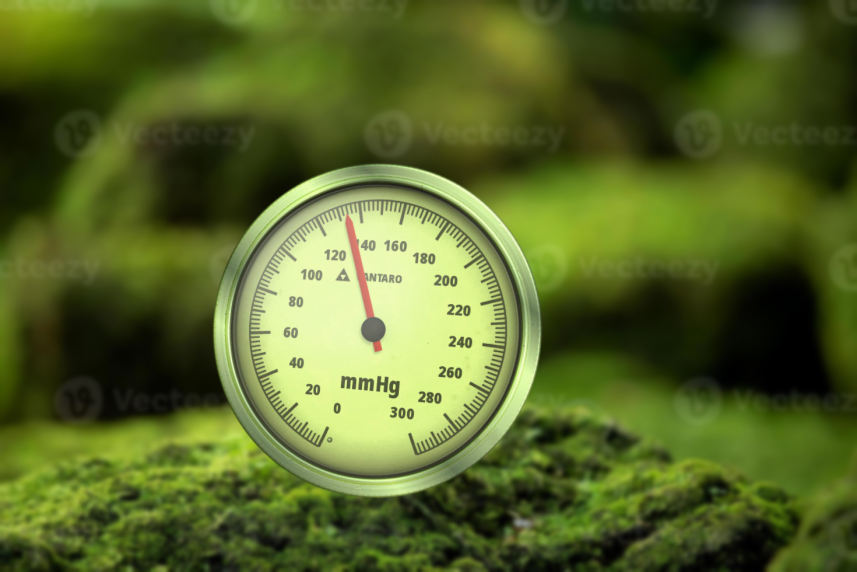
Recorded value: 134 mmHg
